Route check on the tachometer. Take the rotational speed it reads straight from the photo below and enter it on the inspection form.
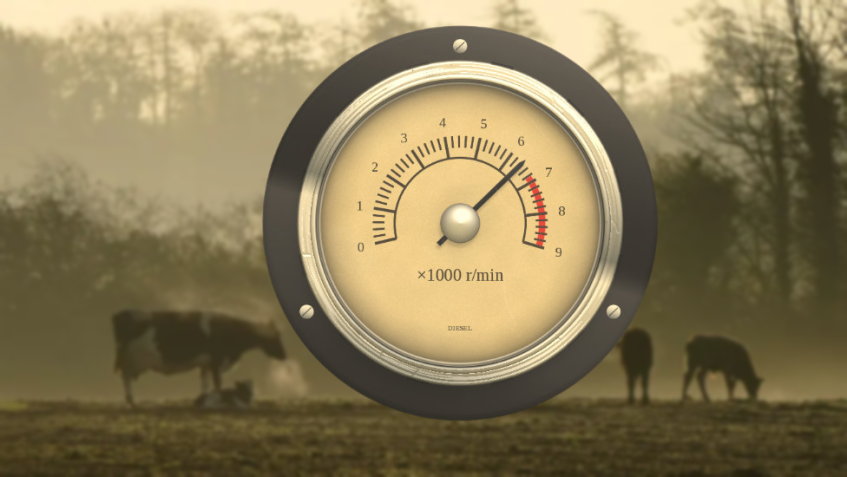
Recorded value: 6400 rpm
